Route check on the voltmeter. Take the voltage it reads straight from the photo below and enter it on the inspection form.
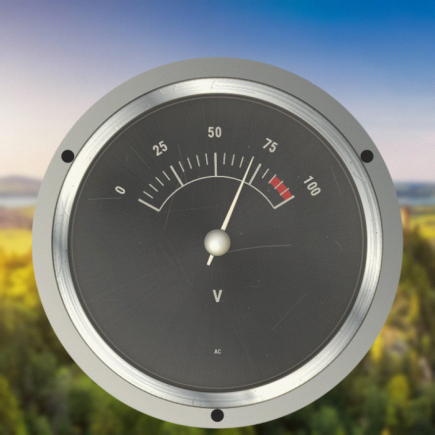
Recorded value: 70 V
